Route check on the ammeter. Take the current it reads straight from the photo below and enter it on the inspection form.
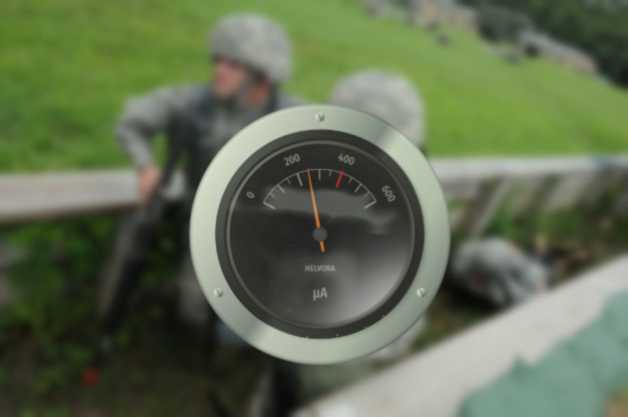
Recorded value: 250 µA
